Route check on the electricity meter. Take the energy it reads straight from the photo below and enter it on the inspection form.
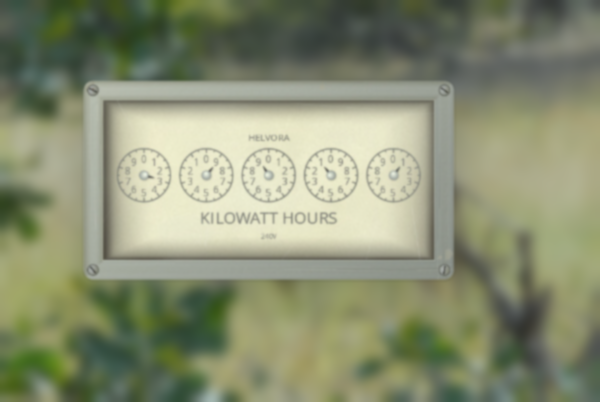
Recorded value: 28911 kWh
